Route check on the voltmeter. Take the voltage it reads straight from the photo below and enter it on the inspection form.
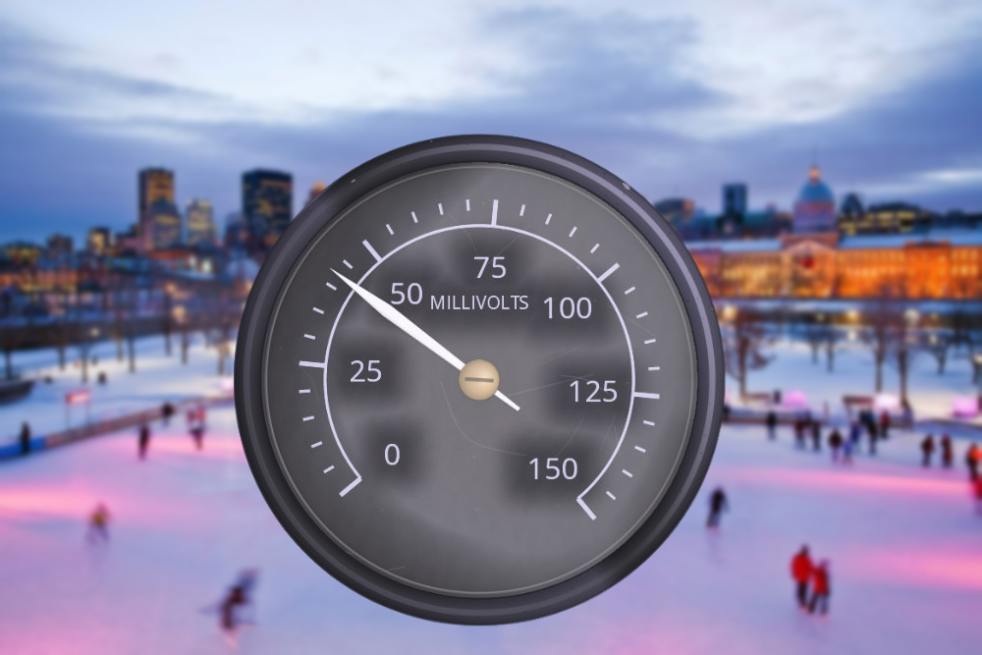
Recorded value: 42.5 mV
